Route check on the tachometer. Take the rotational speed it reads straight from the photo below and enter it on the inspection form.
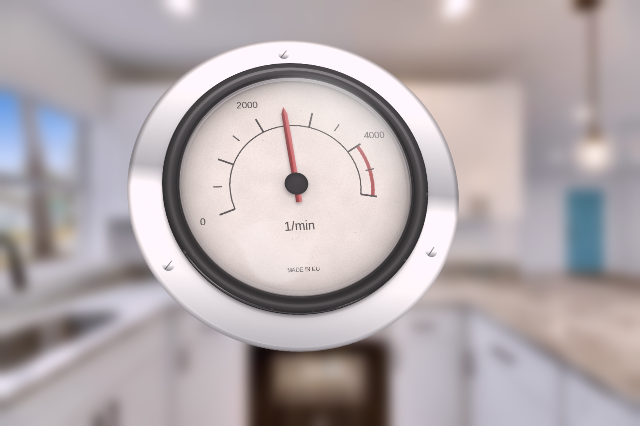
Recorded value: 2500 rpm
